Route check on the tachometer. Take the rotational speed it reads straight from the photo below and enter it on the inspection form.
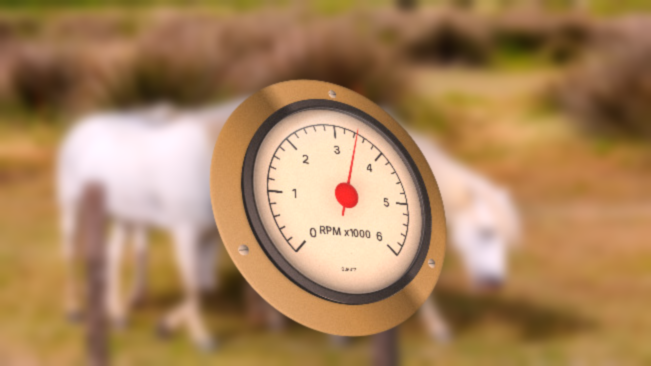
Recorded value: 3400 rpm
